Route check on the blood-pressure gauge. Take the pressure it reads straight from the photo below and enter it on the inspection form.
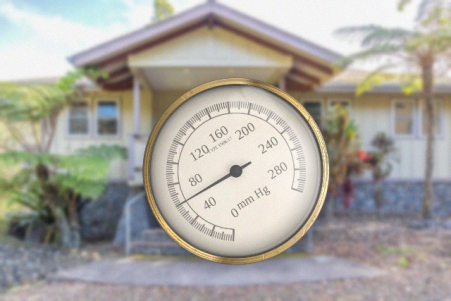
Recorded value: 60 mmHg
